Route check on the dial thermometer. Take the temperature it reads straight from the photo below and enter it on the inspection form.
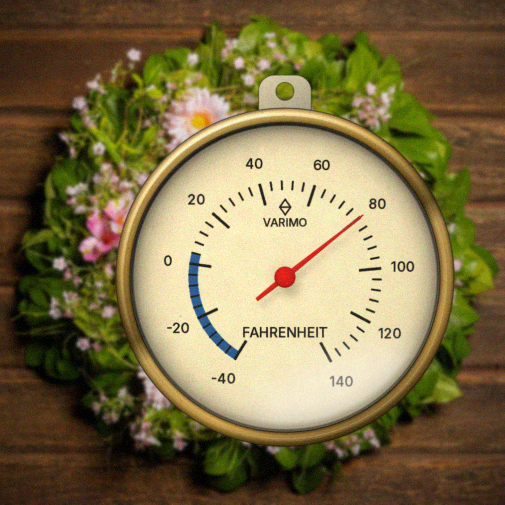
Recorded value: 80 °F
